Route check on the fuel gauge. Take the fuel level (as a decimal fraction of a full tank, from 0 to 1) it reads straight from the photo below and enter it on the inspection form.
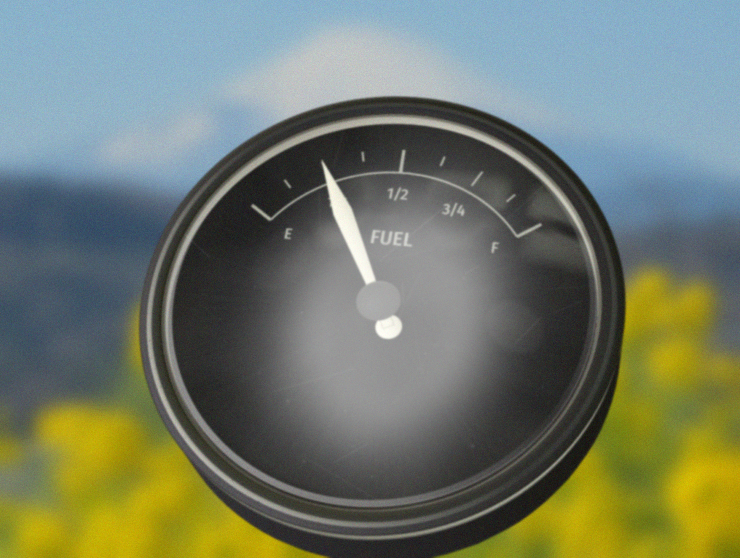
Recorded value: 0.25
